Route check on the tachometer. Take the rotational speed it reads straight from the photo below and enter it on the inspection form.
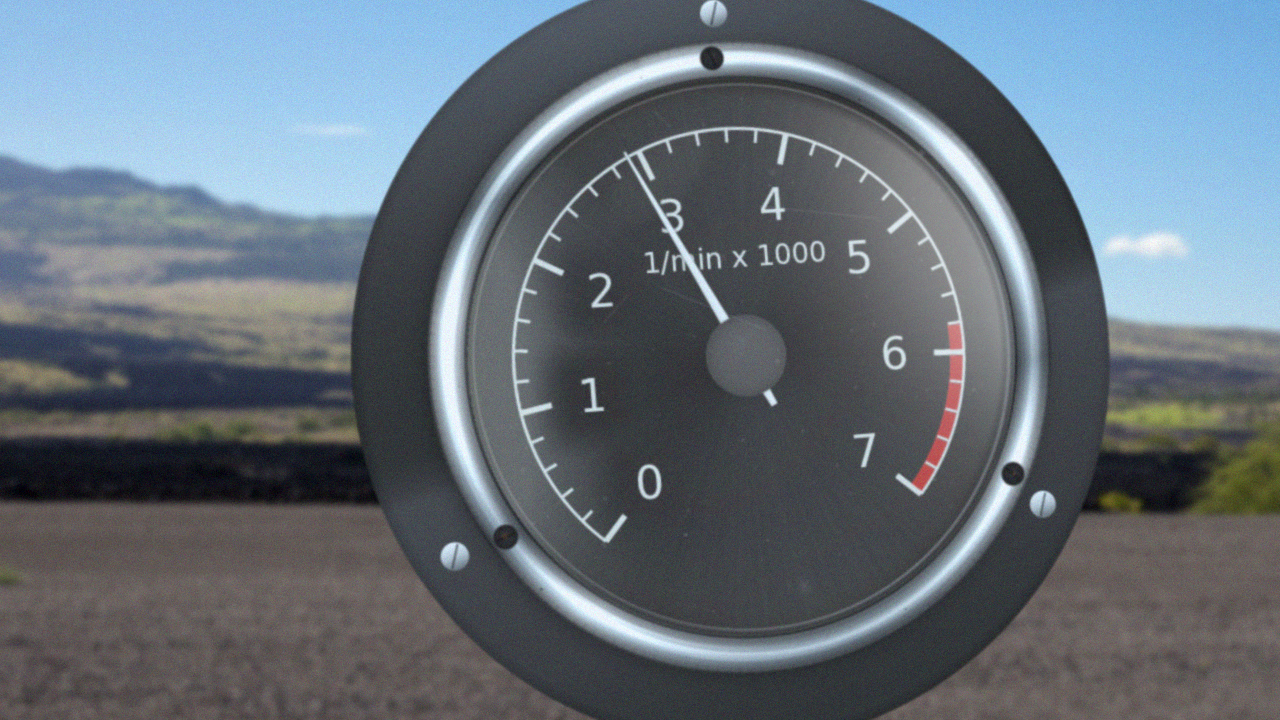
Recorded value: 2900 rpm
